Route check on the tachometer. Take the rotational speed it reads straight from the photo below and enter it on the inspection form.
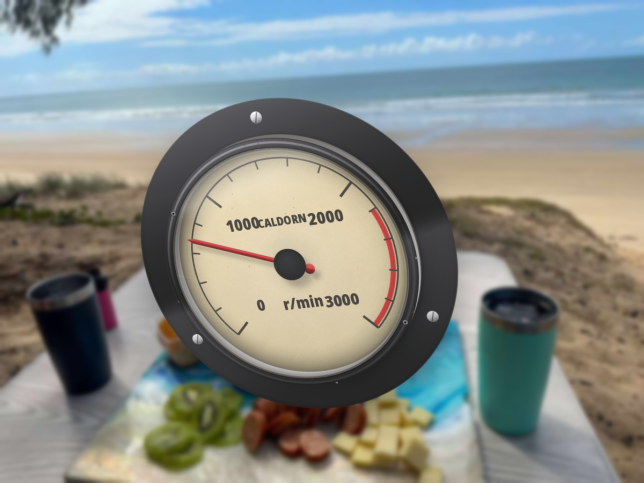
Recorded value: 700 rpm
